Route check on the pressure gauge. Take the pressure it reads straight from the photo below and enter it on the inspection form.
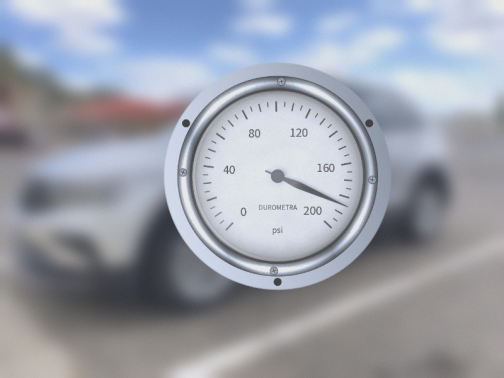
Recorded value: 185 psi
